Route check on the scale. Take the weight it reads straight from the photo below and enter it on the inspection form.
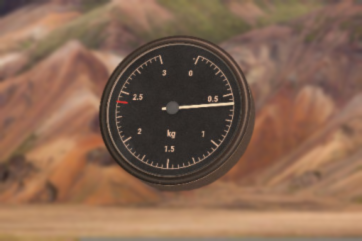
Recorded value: 0.6 kg
